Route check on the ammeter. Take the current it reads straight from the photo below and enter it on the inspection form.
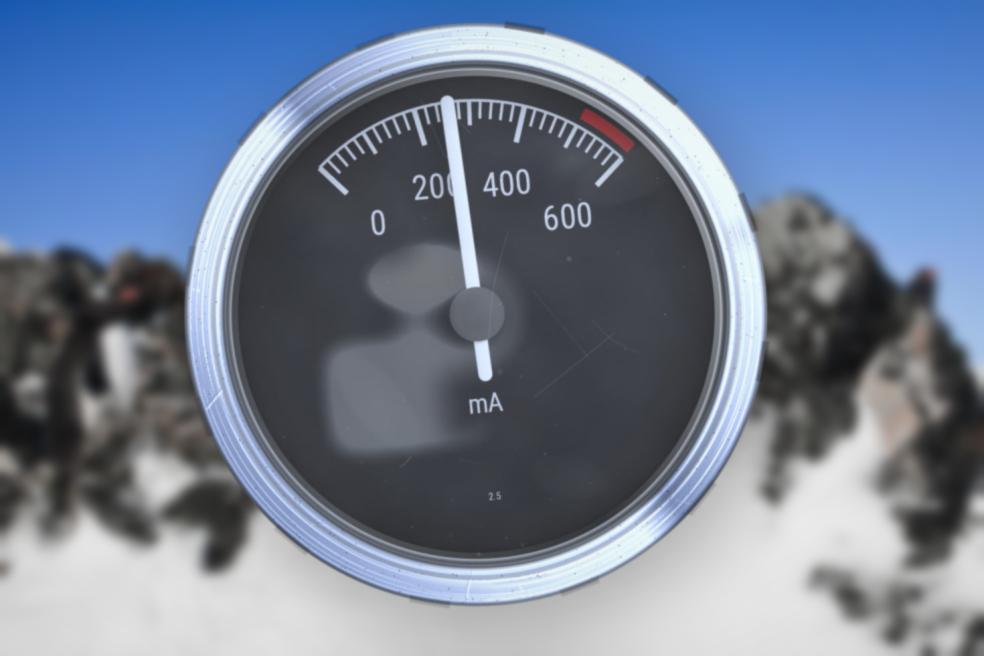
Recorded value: 260 mA
